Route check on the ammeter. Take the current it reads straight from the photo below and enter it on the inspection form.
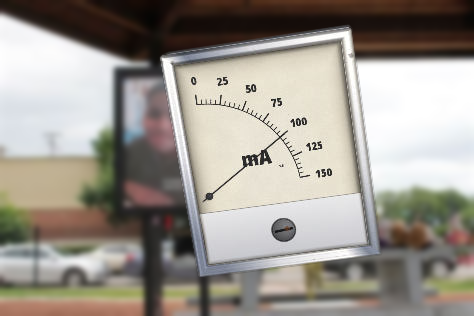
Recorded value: 100 mA
